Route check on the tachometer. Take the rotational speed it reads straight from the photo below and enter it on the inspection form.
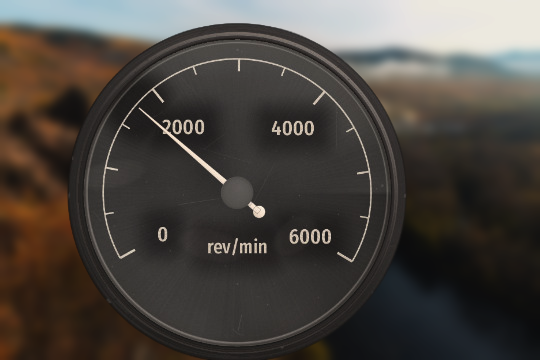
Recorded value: 1750 rpm
